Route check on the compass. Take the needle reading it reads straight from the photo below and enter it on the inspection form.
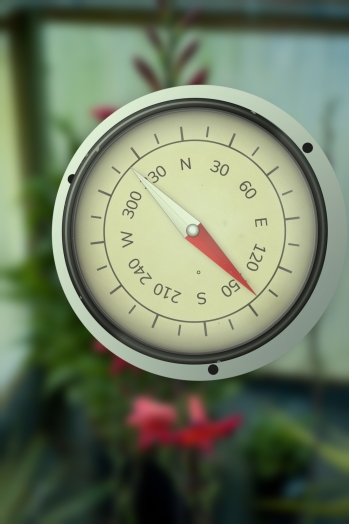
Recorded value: 142.5 °
